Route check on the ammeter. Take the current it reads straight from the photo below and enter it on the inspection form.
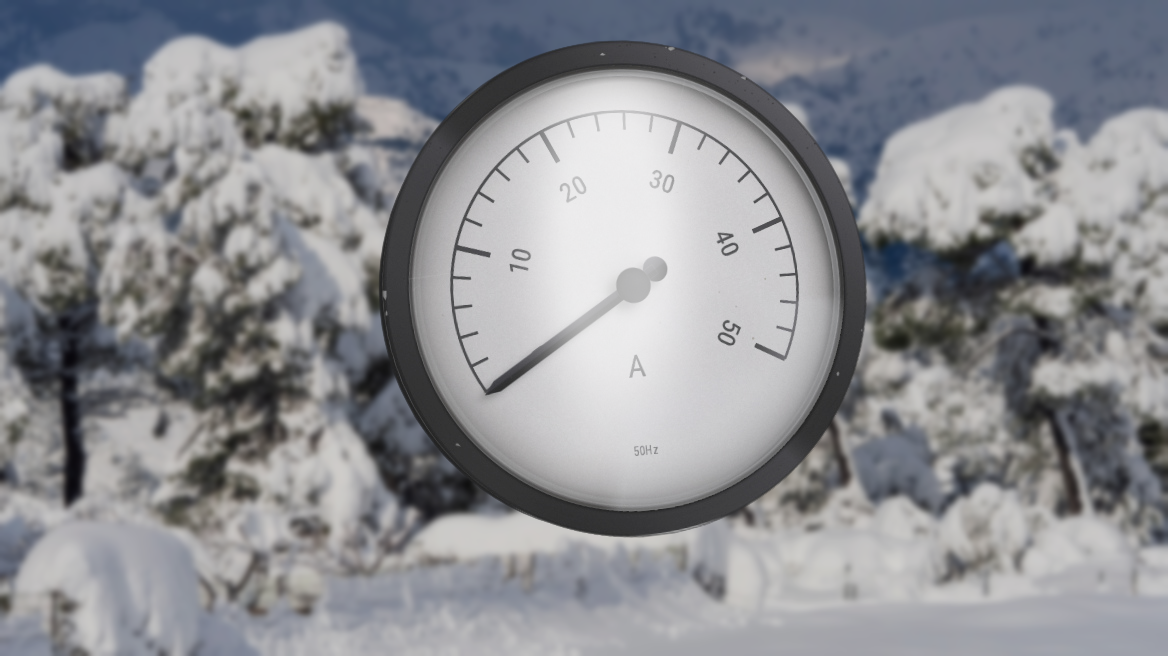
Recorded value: 0 A
